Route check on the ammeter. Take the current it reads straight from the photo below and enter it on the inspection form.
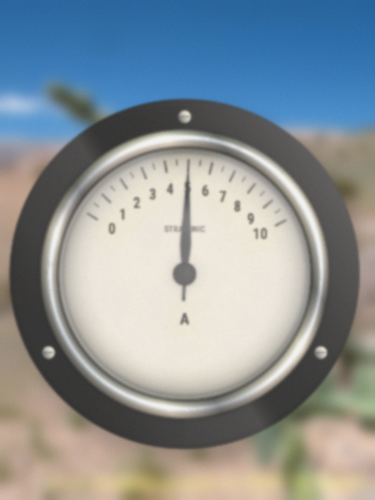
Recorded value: 5 A
